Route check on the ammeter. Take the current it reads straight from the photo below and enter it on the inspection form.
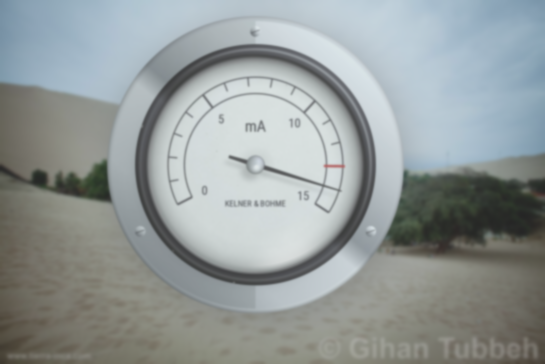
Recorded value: 14 mA
